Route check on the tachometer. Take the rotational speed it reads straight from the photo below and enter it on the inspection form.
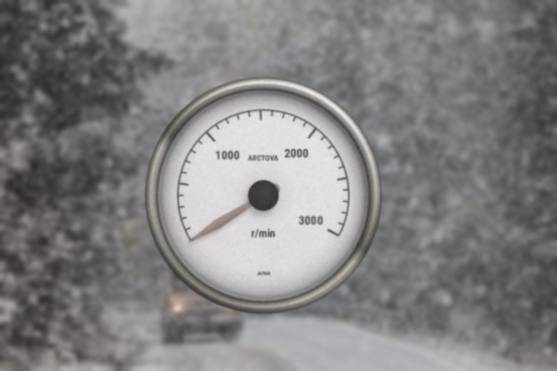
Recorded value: 0 rpm
